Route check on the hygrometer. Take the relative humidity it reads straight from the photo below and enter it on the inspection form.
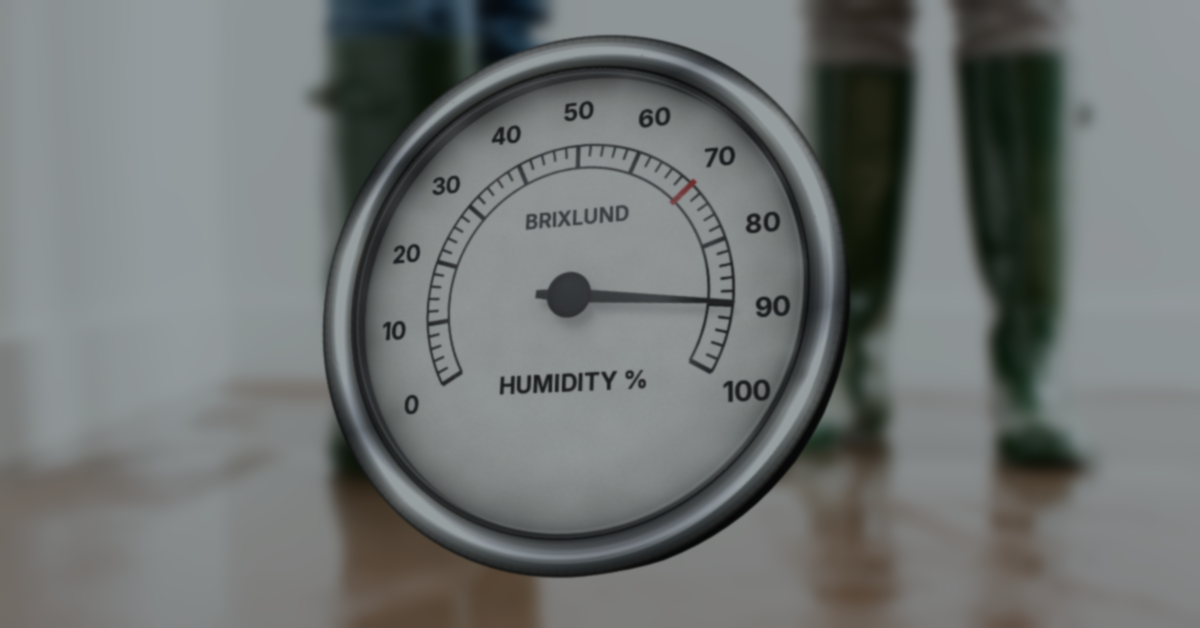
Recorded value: 90 %
